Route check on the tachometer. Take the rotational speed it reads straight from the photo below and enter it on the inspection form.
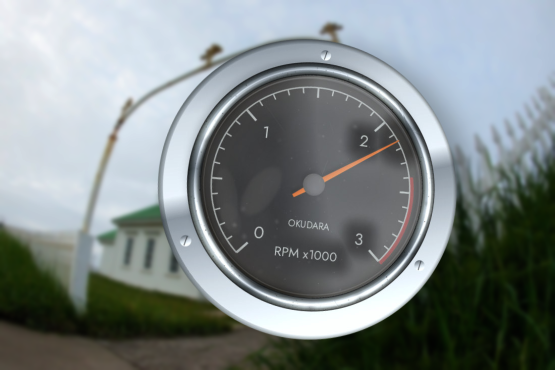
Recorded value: 2150 rpm
